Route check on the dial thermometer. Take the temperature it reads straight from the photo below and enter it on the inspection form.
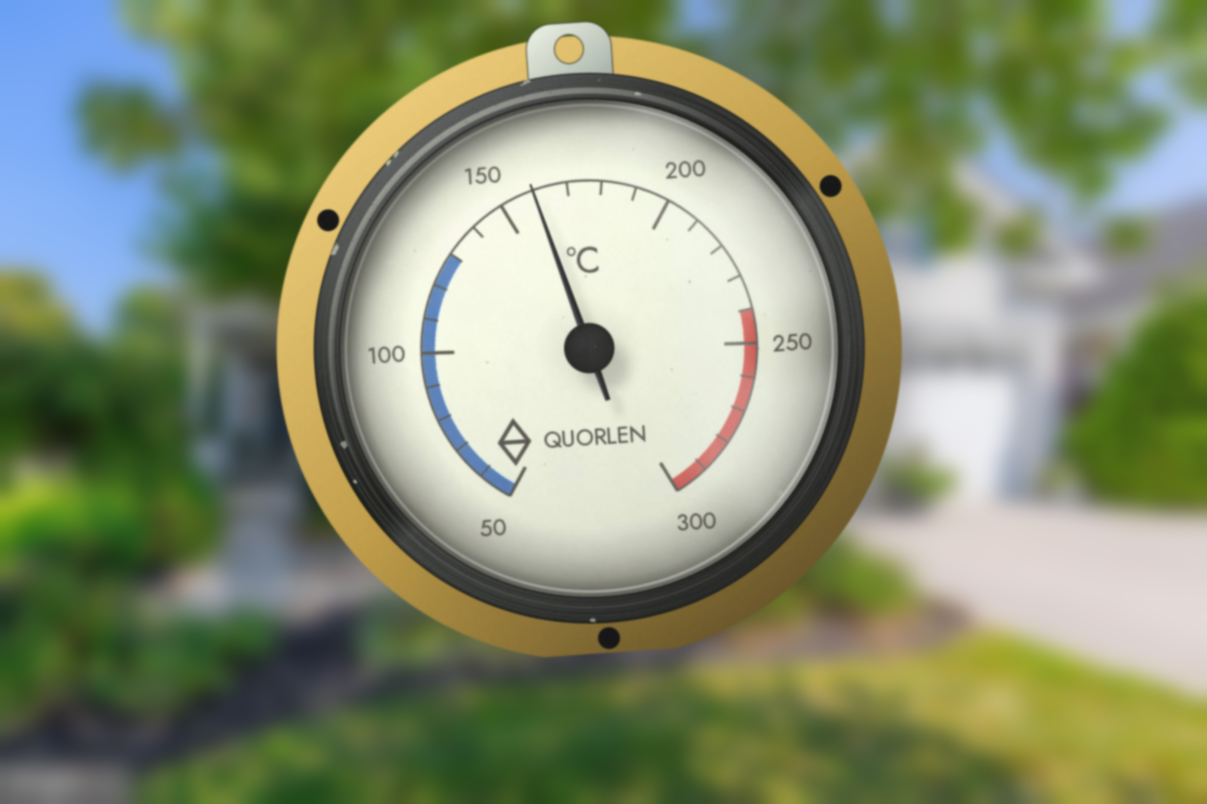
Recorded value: 160 °C
